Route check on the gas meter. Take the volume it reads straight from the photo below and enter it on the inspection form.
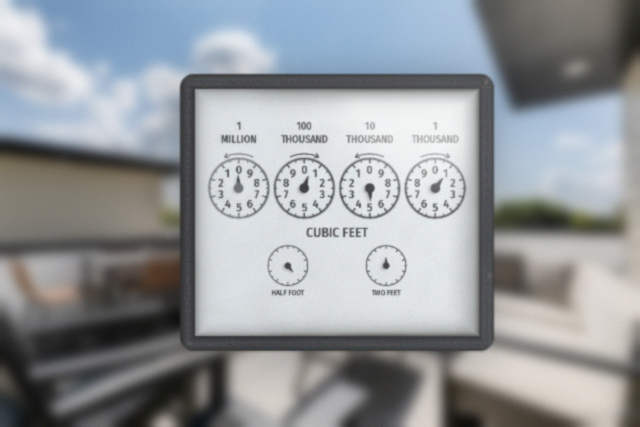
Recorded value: 5100 ft³
